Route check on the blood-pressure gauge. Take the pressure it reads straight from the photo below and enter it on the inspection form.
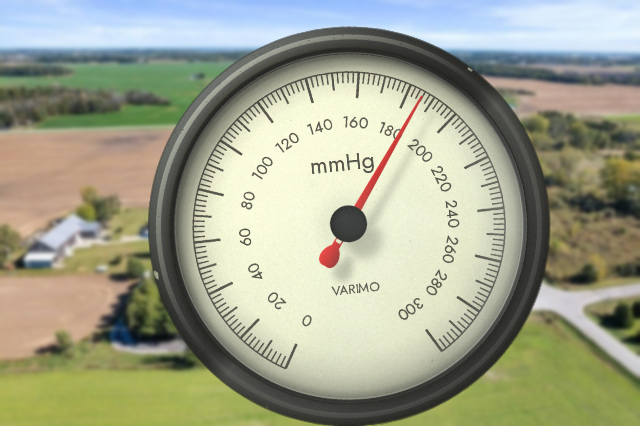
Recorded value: 186 mmHg
